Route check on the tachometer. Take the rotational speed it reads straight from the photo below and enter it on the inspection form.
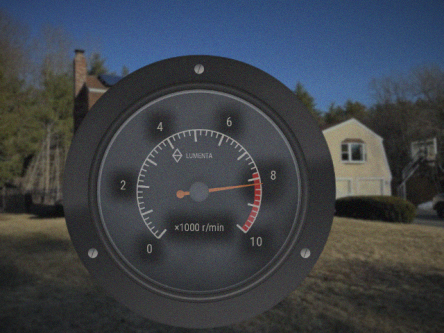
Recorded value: 8200 rpm
